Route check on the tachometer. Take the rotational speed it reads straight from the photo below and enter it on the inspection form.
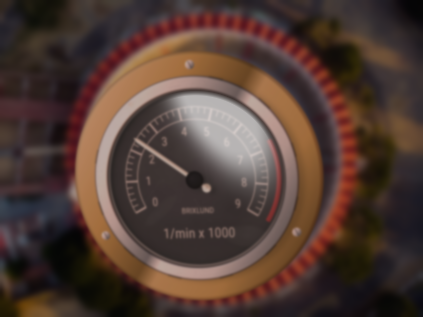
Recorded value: 2400 rpm
